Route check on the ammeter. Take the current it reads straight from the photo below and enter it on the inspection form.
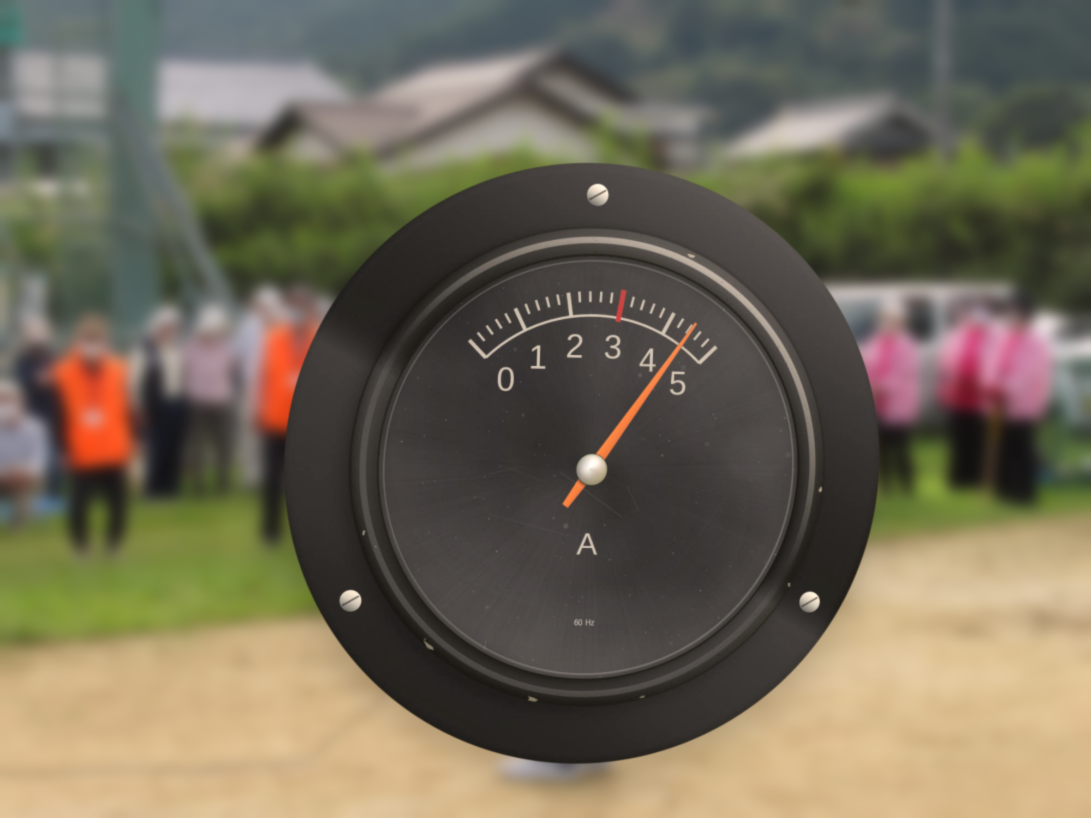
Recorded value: 4.4 A
